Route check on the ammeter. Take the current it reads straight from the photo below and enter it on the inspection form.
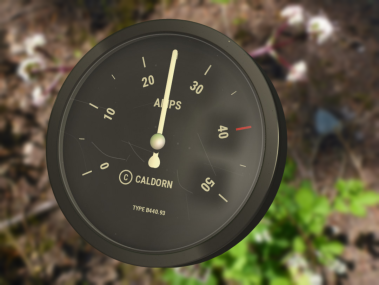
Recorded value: 25 A
